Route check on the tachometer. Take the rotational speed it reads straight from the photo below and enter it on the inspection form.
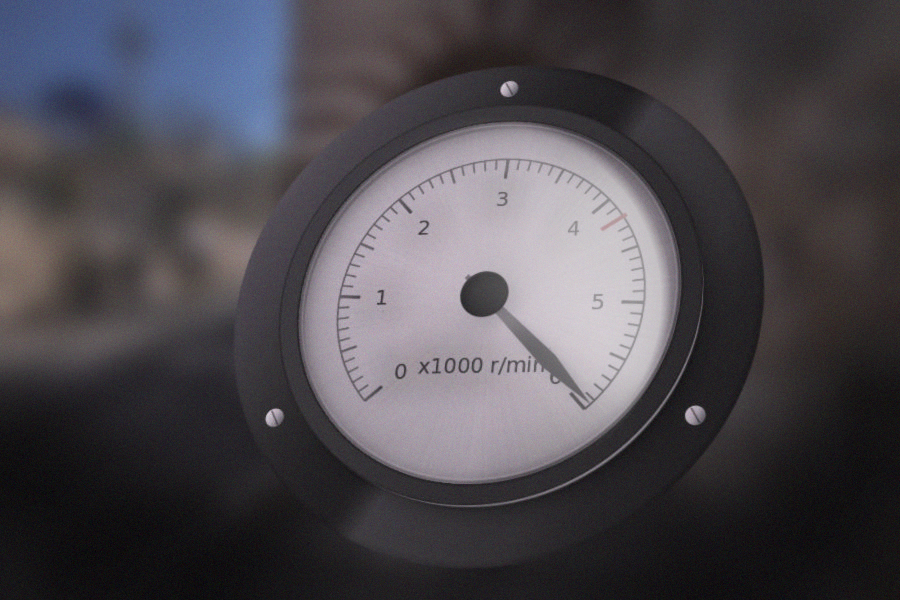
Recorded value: 5950 rpm
